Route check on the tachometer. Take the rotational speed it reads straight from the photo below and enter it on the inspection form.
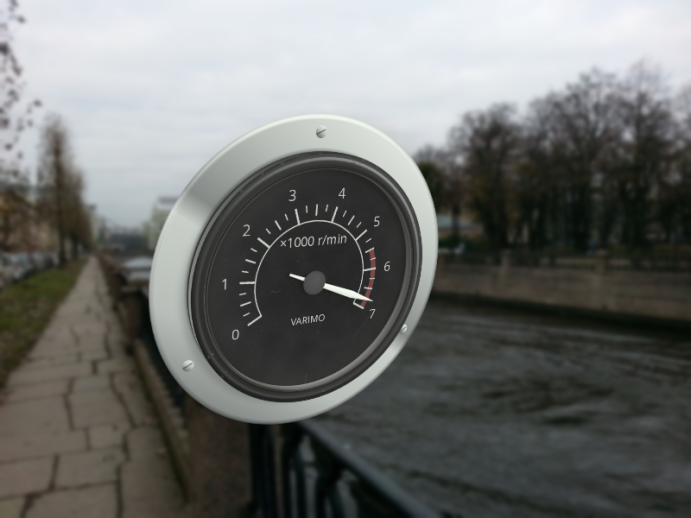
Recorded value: 6750 rpm
